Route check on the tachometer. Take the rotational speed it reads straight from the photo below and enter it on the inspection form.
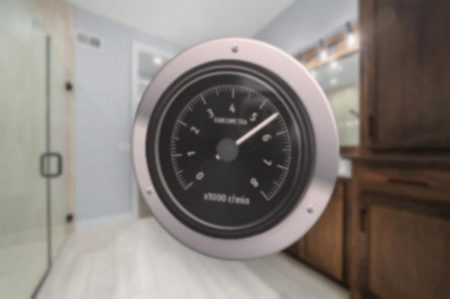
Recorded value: 5500 rpm
